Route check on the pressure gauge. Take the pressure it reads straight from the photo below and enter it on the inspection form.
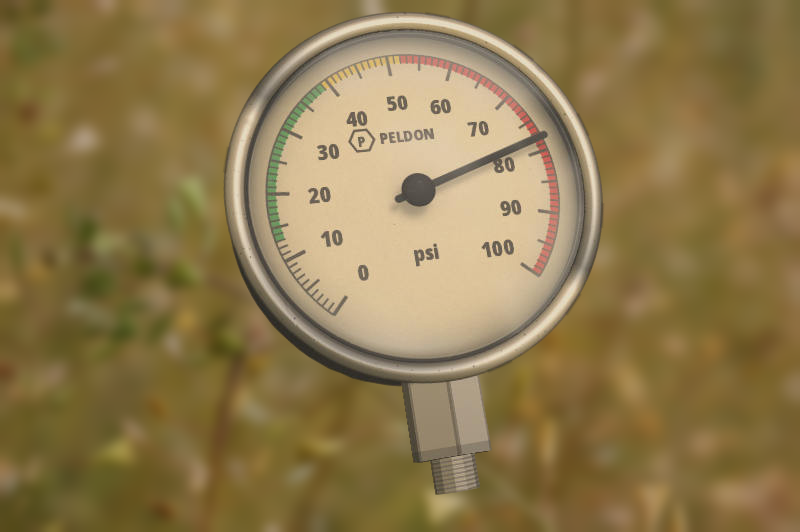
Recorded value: 78 psi
